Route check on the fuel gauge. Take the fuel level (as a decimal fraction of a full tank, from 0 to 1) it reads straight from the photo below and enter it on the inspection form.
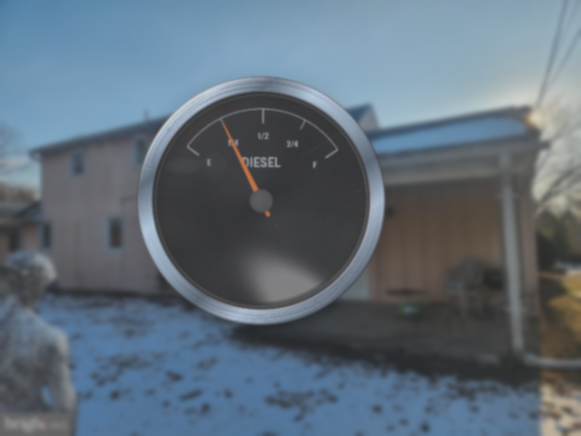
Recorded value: 0.25
